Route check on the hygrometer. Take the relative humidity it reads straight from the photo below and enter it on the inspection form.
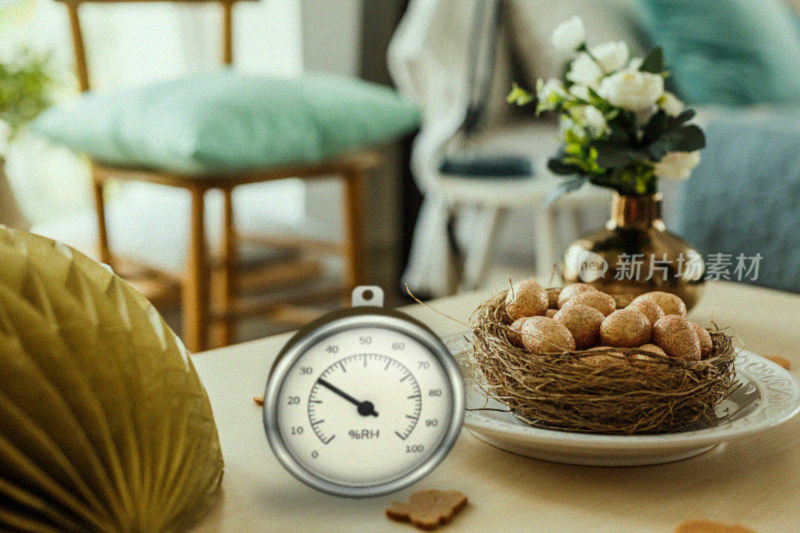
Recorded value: 30 %
